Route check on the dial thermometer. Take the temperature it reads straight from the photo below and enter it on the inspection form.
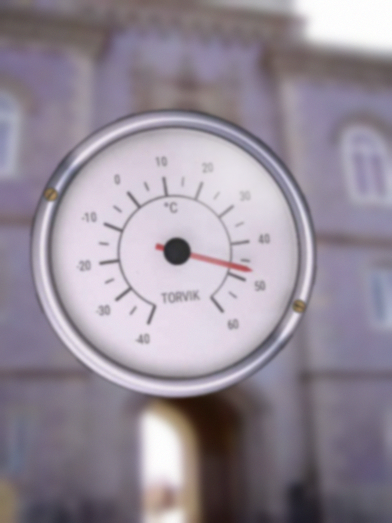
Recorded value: 47.5 °C
